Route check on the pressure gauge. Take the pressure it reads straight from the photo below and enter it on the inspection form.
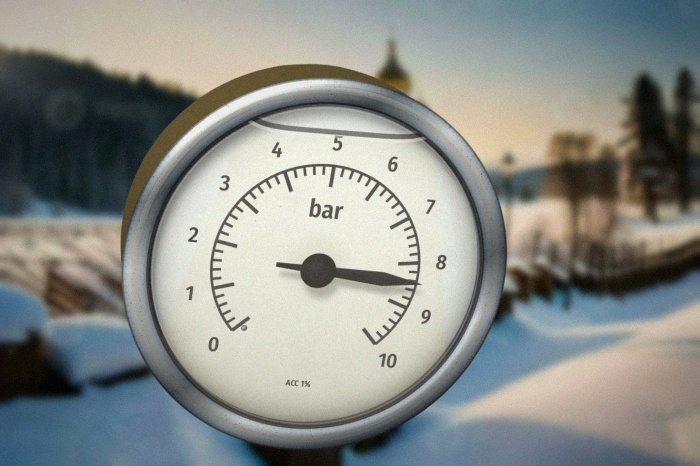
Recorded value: 8.4 bar
